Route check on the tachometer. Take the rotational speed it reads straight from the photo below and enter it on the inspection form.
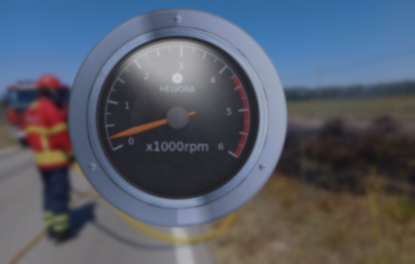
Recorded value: 250 rpm
